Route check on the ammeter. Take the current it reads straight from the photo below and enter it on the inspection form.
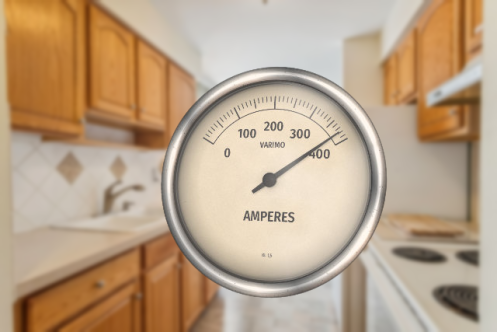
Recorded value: 380 A
